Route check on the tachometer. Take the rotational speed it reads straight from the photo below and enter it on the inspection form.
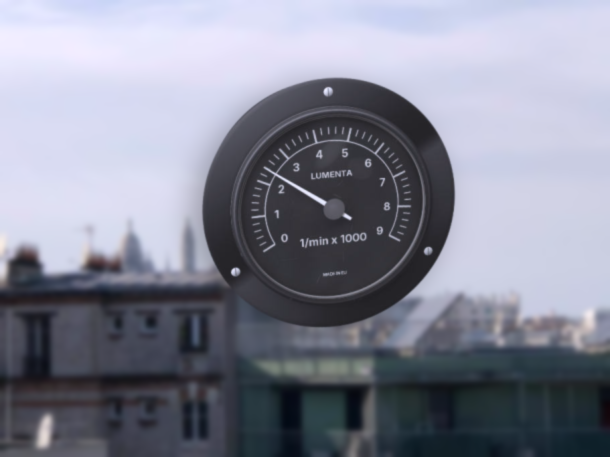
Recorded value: 2400 rpm
